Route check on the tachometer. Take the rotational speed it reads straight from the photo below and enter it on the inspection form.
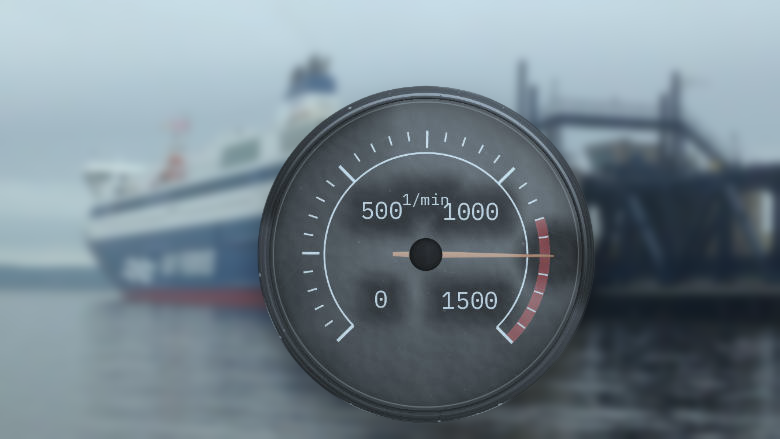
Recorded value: 1250 rpm
